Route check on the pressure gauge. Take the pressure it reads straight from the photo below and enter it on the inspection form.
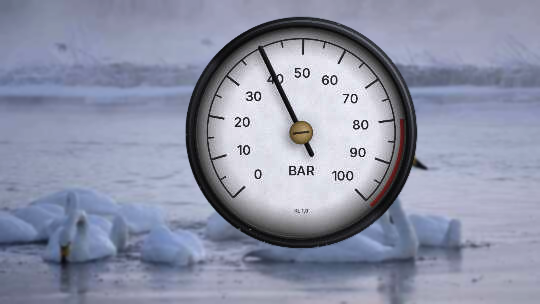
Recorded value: 40 bar
